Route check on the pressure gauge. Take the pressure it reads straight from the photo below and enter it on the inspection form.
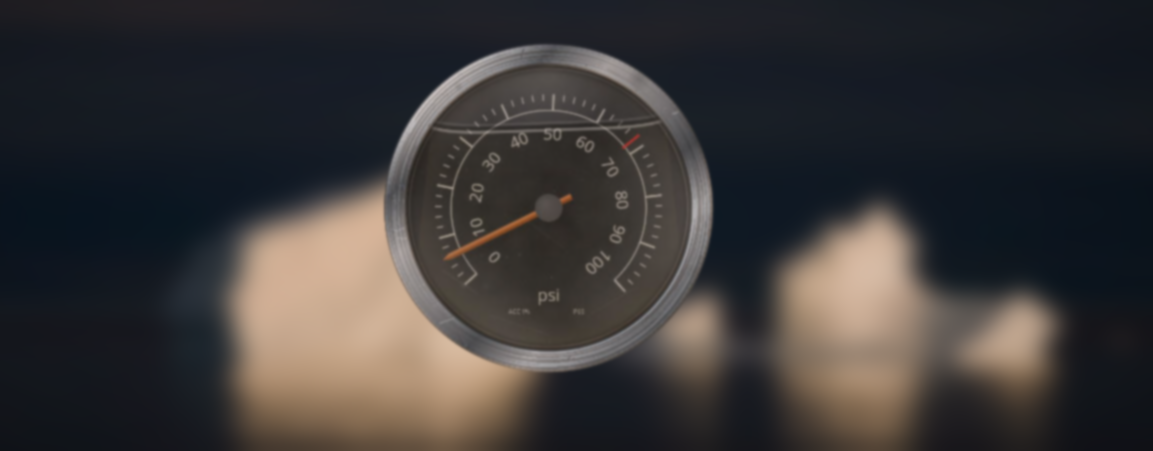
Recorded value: 6 psi
